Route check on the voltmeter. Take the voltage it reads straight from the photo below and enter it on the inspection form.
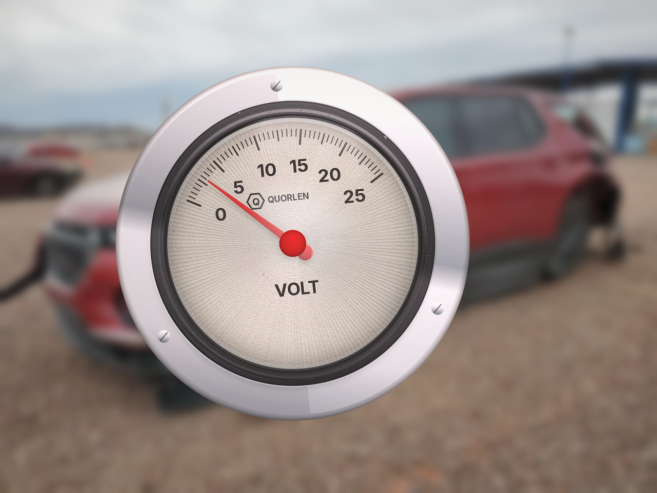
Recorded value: 3 V
